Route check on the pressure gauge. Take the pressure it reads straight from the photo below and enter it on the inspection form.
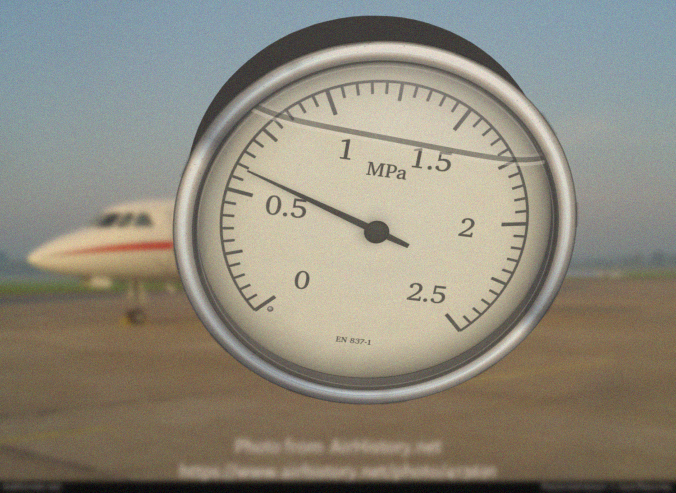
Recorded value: 0.6 MPa
